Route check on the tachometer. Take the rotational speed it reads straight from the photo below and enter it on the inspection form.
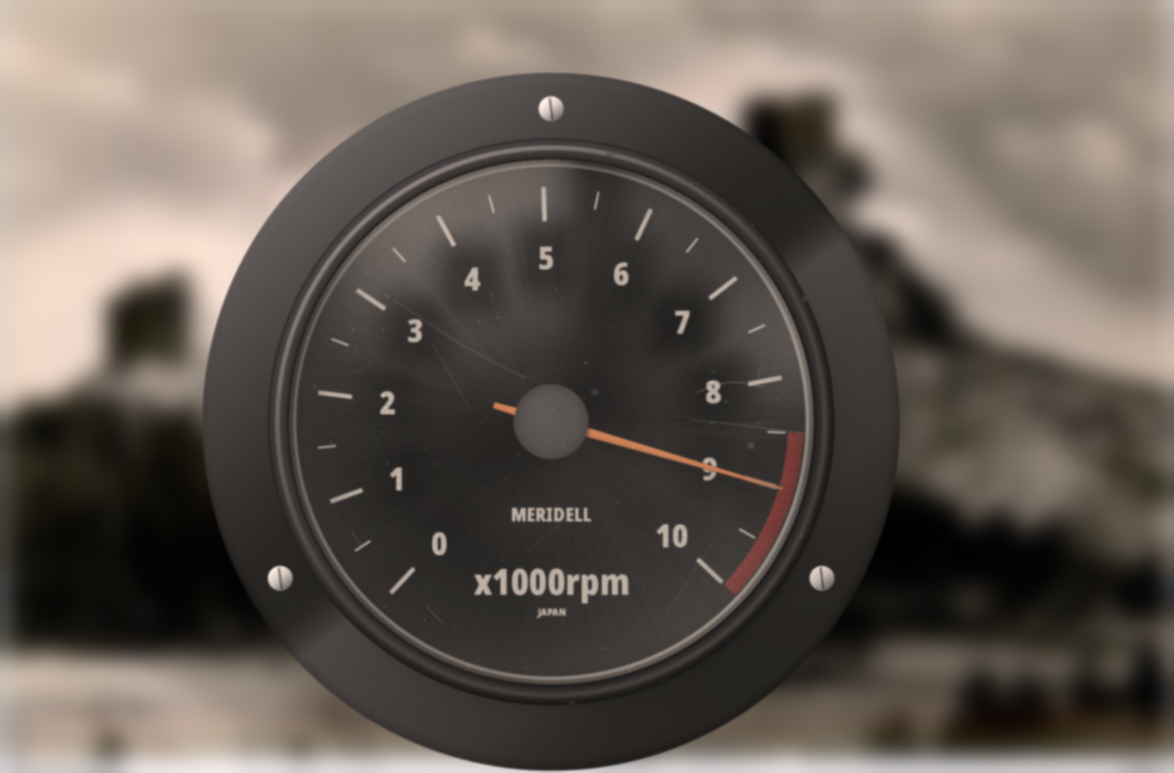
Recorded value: 9000 rpm
